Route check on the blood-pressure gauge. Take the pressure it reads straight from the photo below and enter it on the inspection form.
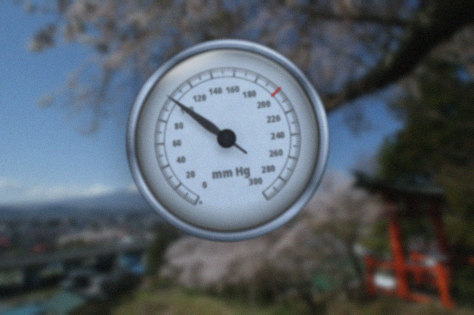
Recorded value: 100 mmHg
